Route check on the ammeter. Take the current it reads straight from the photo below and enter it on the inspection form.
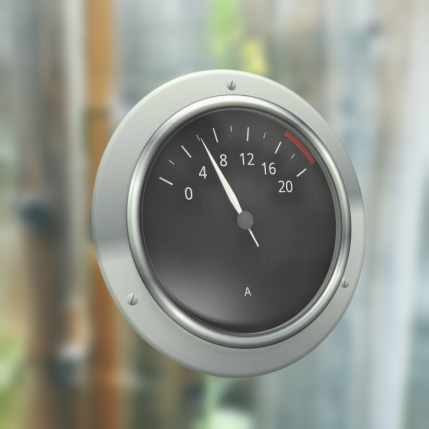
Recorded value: 6 A
